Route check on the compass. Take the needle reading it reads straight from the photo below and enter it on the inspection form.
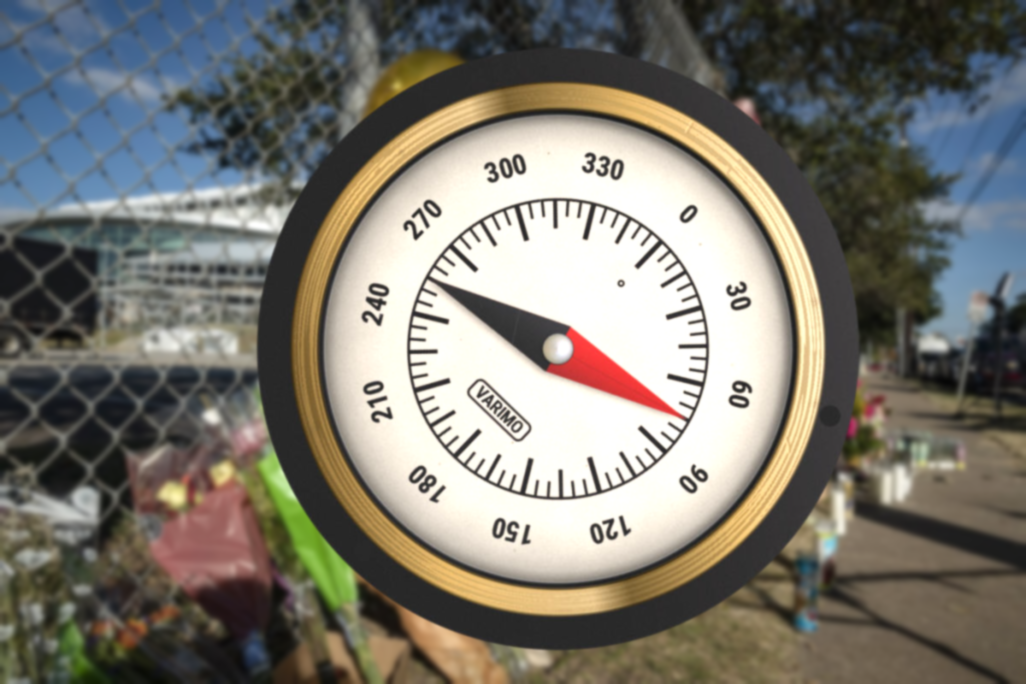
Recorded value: 75 °
